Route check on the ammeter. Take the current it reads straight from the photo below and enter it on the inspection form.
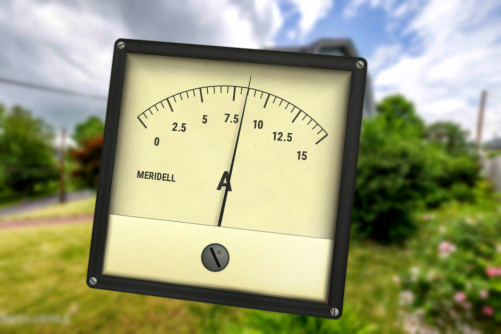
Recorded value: 8.5 A
